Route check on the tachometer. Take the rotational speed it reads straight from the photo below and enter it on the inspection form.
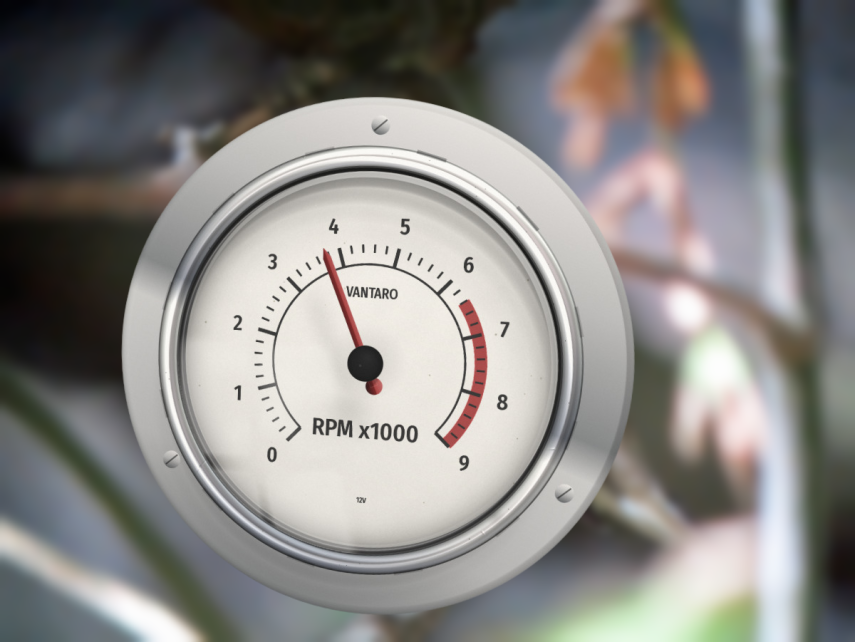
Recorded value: 3800 rpm
